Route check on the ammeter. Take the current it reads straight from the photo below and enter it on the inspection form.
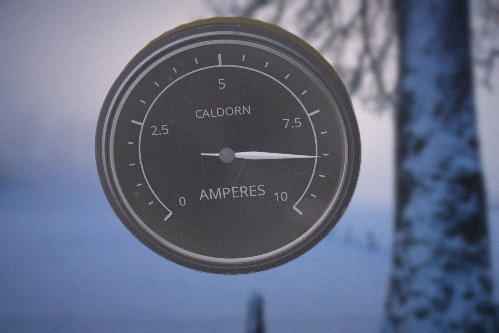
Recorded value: 8.5 A
